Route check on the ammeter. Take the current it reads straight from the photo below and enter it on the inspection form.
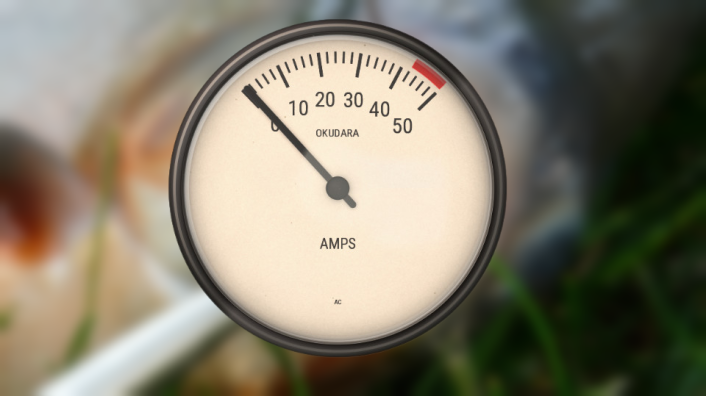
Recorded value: 1 A
